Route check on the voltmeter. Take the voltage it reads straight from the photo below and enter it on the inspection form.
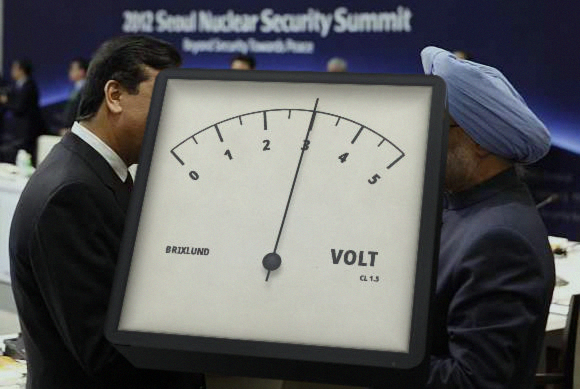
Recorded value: 3 V
